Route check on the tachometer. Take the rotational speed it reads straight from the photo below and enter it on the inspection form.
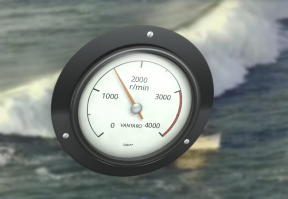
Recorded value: 1500 rpm
